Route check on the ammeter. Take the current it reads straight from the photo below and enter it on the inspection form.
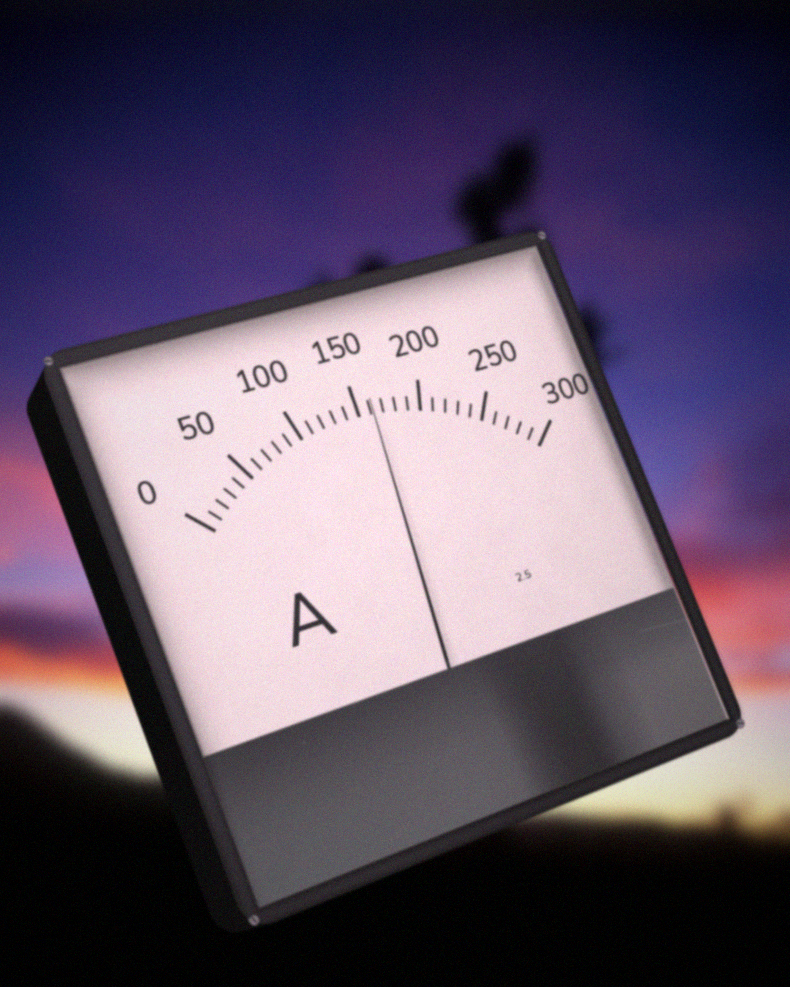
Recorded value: 160 A
